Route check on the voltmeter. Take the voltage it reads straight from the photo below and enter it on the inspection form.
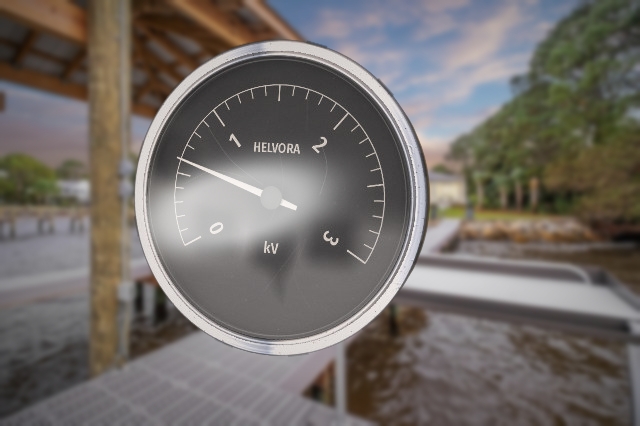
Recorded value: 0.6 kV
